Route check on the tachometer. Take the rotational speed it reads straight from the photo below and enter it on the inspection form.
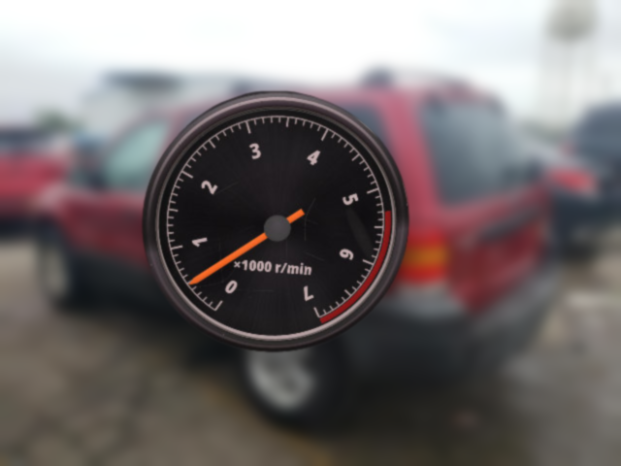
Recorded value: 500 rpm
